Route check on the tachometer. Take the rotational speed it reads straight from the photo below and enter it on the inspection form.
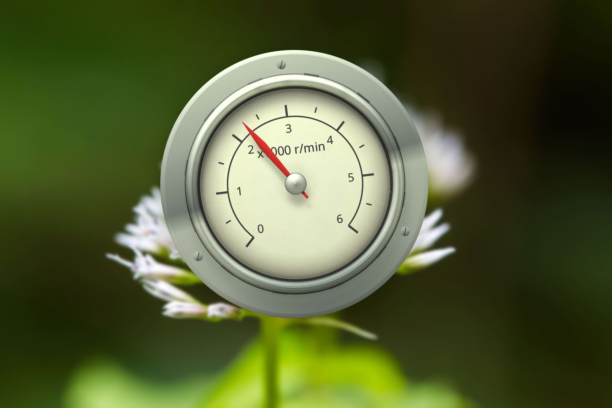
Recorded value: 2250 rpm
